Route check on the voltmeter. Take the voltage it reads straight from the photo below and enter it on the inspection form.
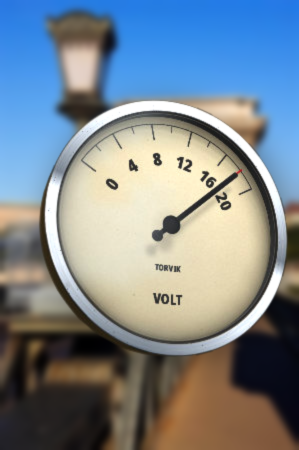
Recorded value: 18 V
